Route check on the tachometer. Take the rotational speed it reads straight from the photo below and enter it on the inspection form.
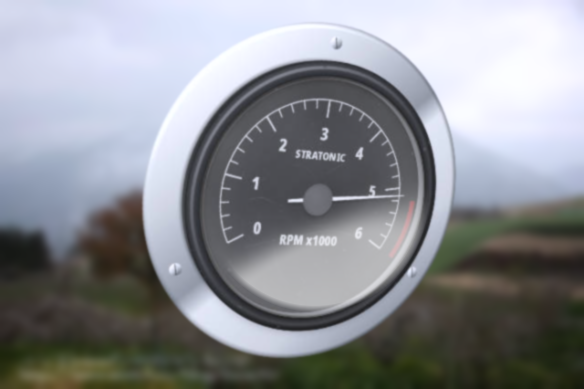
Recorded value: 5100 rpm
